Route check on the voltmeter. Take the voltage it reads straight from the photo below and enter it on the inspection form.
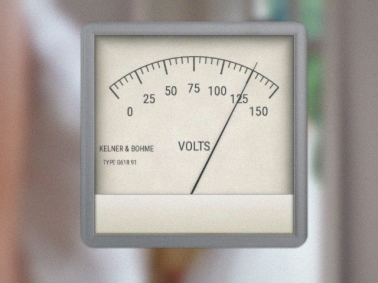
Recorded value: 125 V
